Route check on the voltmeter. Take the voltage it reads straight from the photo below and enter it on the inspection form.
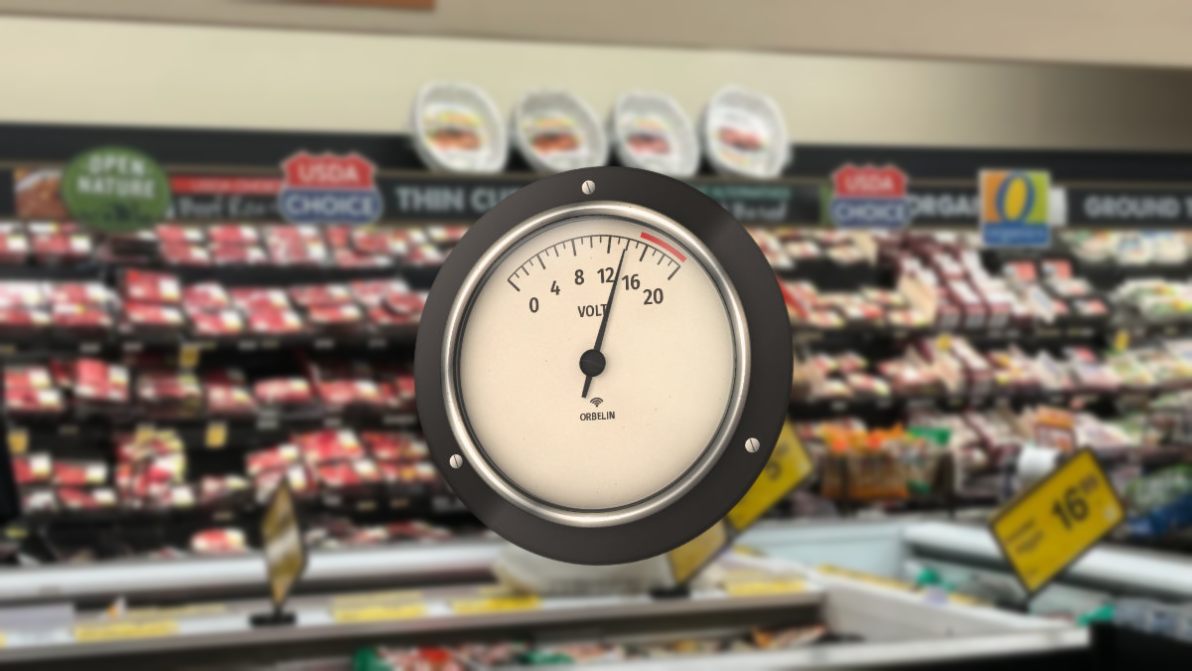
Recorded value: 14 V
